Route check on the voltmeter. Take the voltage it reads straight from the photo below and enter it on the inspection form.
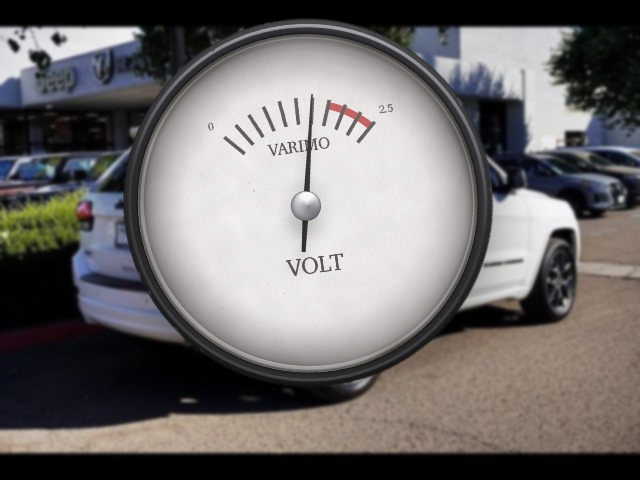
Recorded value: 1.5 V
